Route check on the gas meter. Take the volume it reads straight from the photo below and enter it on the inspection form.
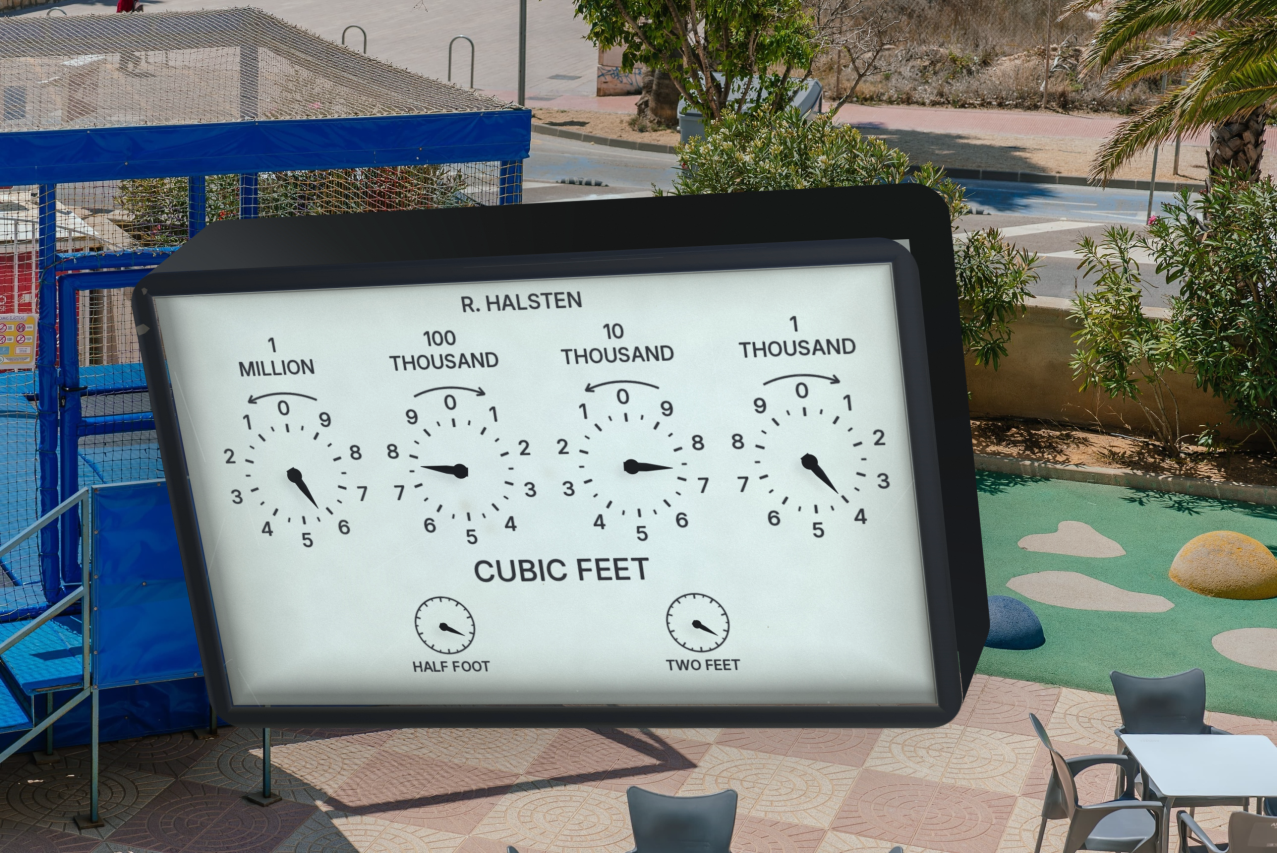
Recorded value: 577400 ft³
